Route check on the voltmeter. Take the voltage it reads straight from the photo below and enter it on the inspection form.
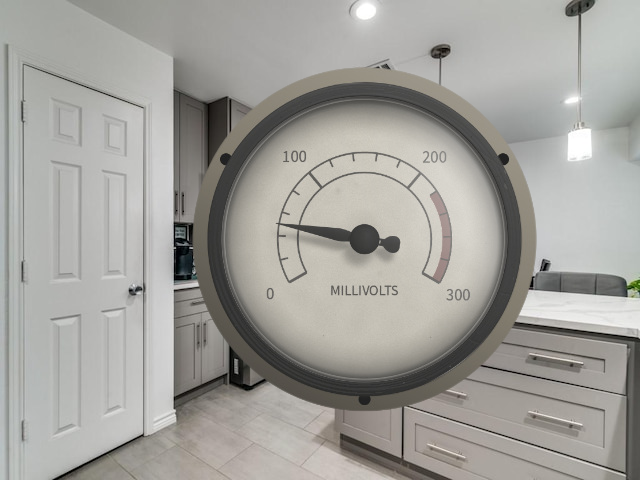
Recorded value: 50 mV
